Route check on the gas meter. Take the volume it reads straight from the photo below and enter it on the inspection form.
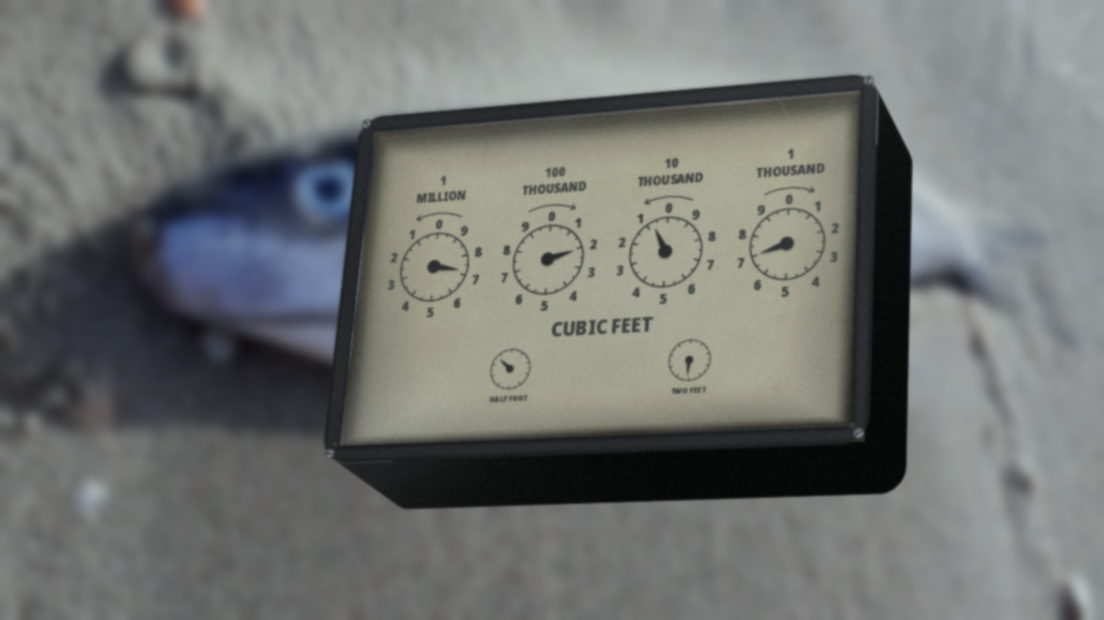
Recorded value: 720700 ft³
